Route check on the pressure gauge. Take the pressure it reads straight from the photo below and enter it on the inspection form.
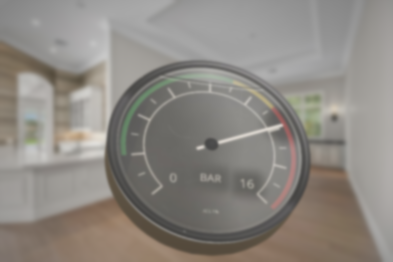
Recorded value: 12 bar
